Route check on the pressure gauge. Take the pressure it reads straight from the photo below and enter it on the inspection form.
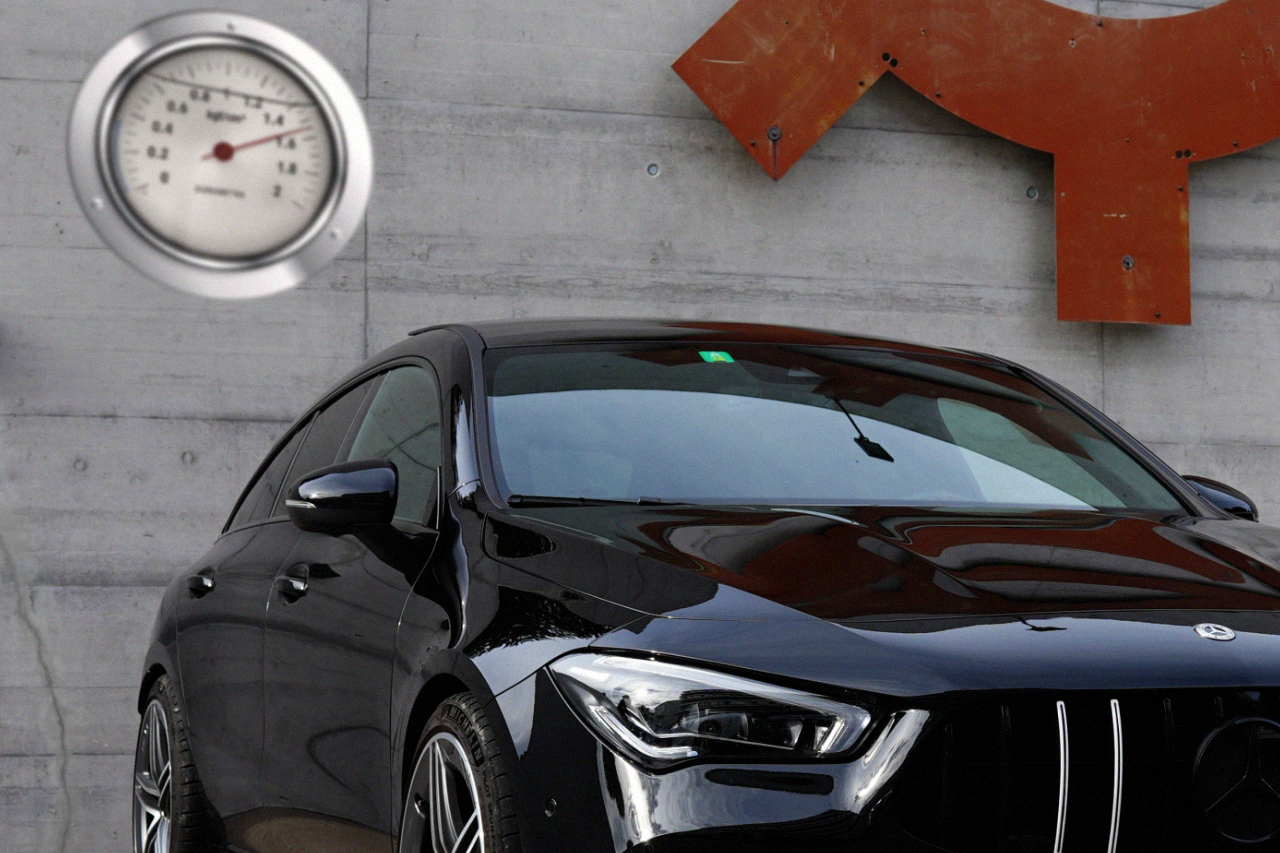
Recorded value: 1.55 kg/cm²
